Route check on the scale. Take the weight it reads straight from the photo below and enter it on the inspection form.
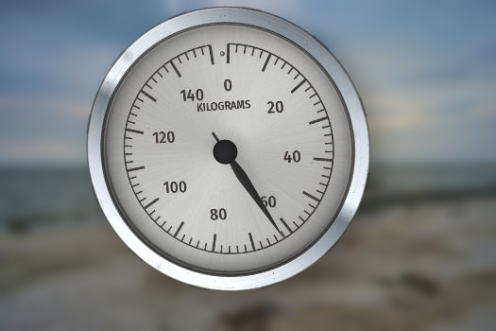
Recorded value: 62 kg
